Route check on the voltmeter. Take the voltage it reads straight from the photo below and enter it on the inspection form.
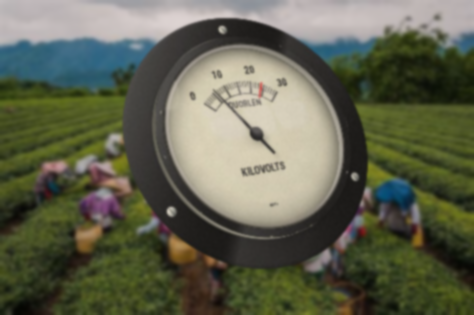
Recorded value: 5 kV
